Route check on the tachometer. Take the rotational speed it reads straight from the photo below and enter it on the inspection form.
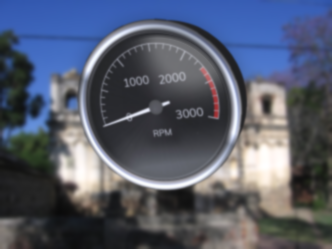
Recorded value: 0 rpm
